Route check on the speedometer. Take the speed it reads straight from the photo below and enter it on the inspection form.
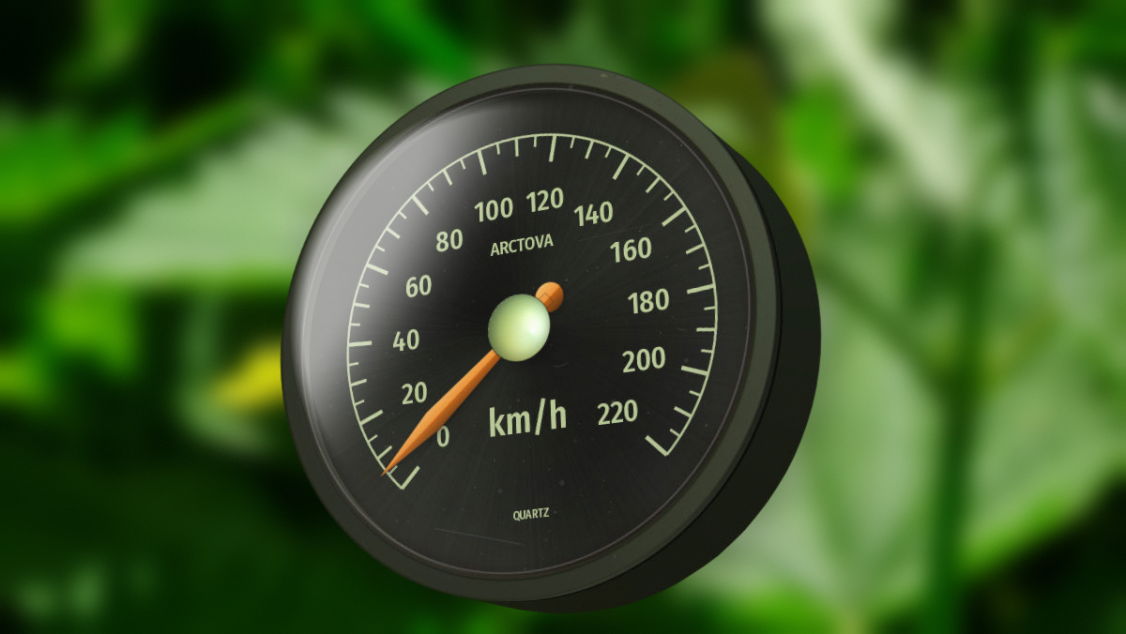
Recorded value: 5 km/h
